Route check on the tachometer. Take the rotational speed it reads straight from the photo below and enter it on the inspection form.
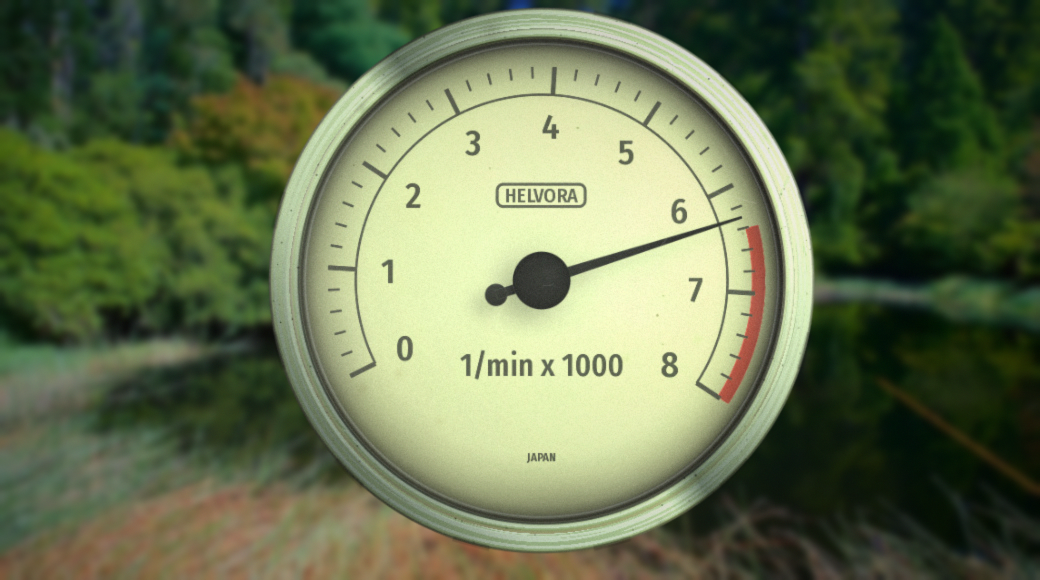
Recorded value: 6300 rpm
